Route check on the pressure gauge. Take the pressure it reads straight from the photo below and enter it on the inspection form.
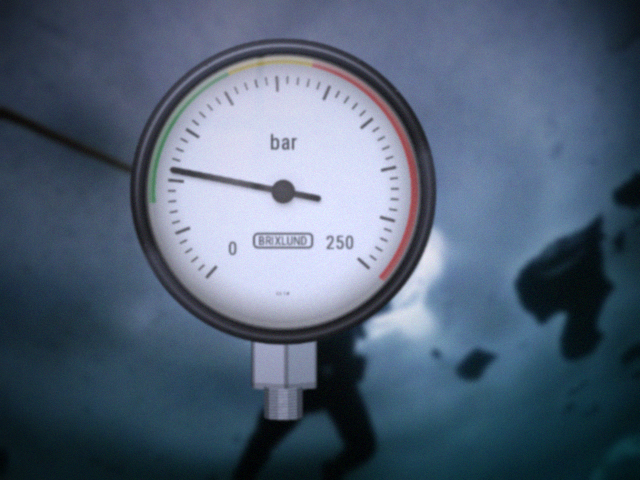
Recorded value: 55 bar
